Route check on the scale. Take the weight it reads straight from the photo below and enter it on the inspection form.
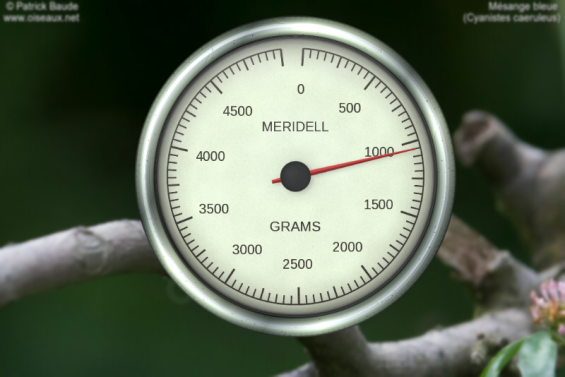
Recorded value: 1050 g
